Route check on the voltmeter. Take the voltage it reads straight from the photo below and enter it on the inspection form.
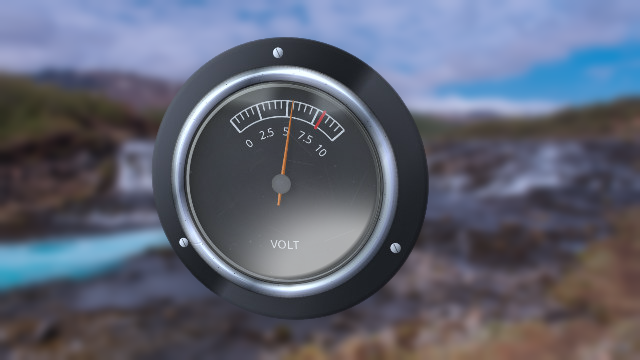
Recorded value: 5.5 V
